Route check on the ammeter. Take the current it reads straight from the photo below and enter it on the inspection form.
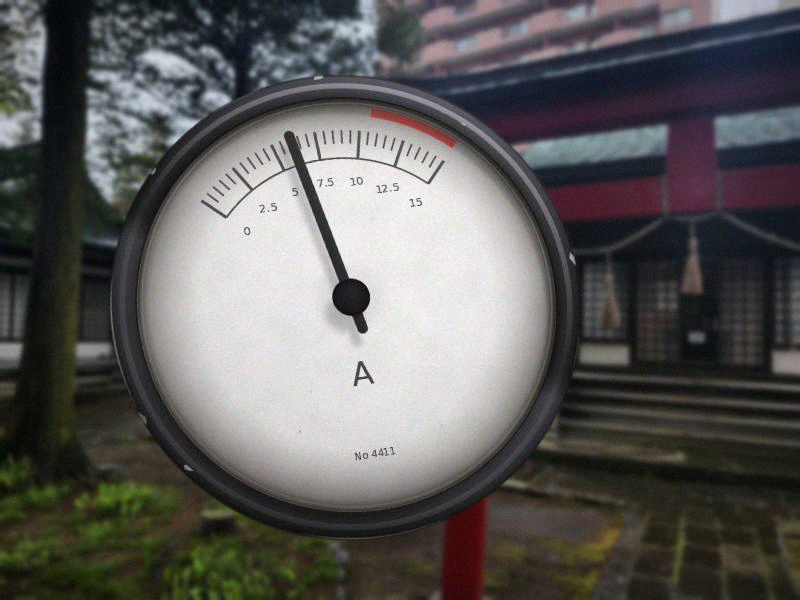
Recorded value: 6 A
